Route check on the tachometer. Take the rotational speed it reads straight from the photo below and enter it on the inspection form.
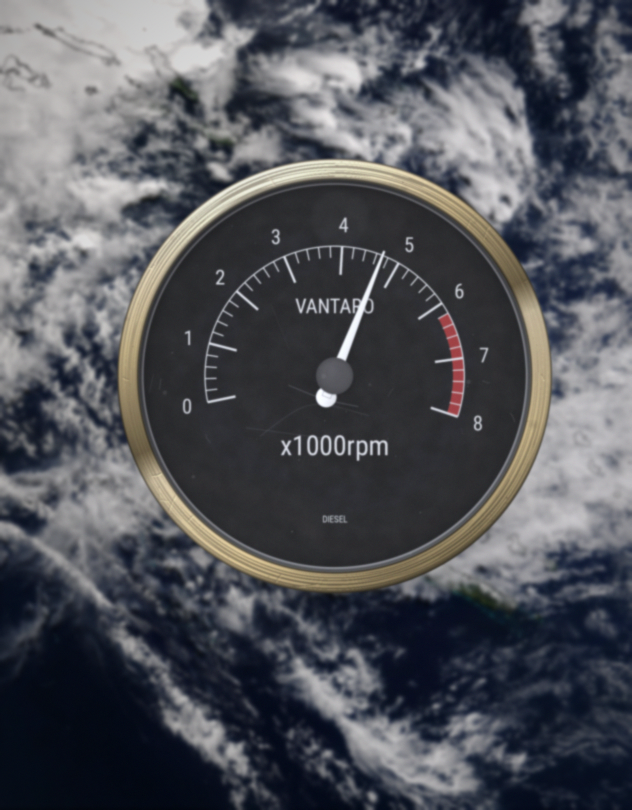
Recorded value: 4700 rpm
